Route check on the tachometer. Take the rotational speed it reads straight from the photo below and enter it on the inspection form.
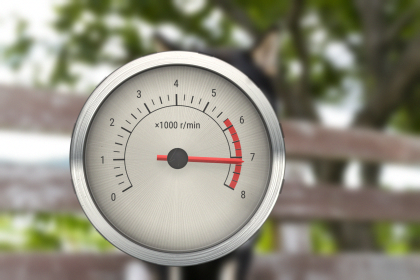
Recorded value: 7125 rpm
